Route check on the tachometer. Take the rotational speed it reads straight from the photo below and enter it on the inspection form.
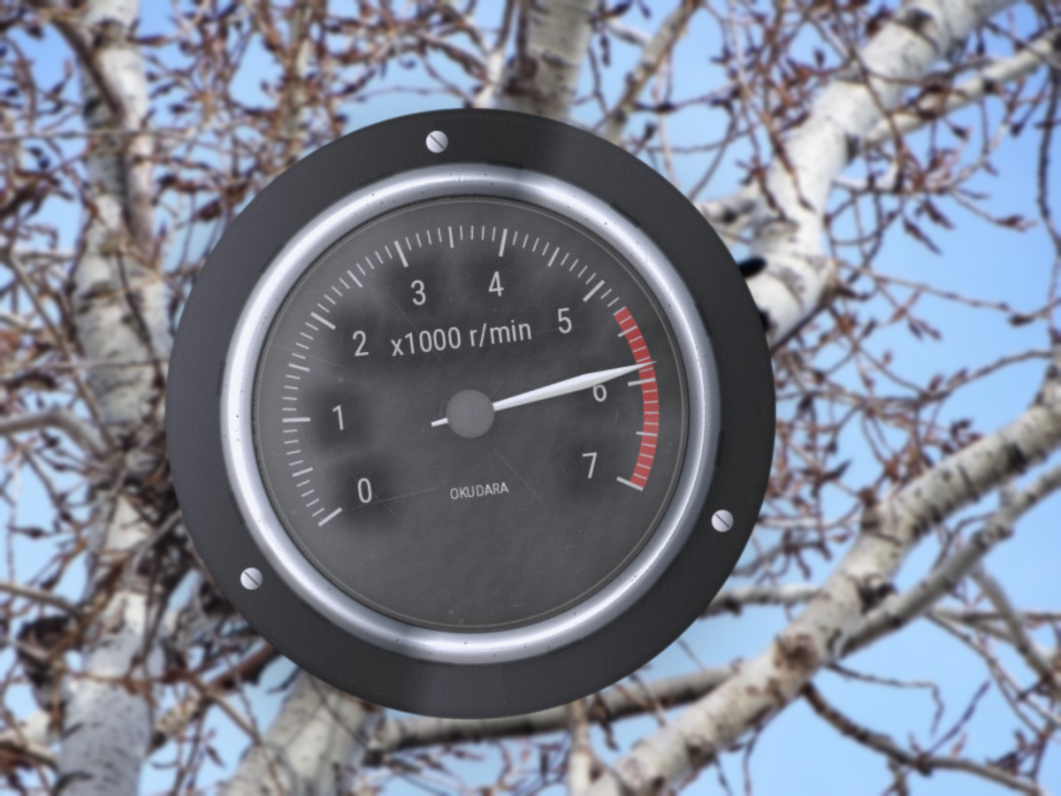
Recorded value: 5850 rpm
